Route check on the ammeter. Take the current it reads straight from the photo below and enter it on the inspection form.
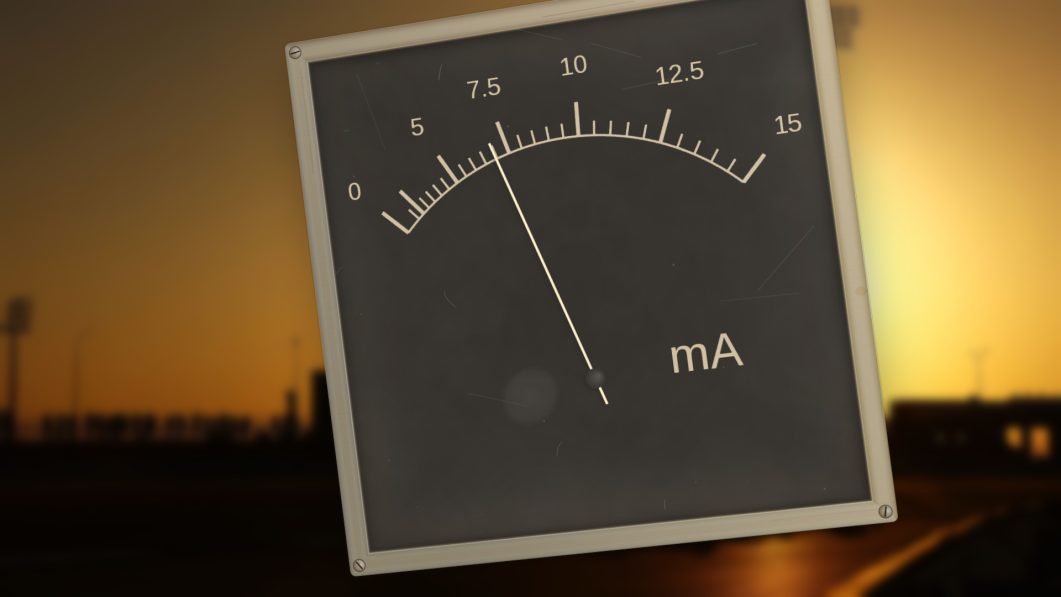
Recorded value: 7 mA
